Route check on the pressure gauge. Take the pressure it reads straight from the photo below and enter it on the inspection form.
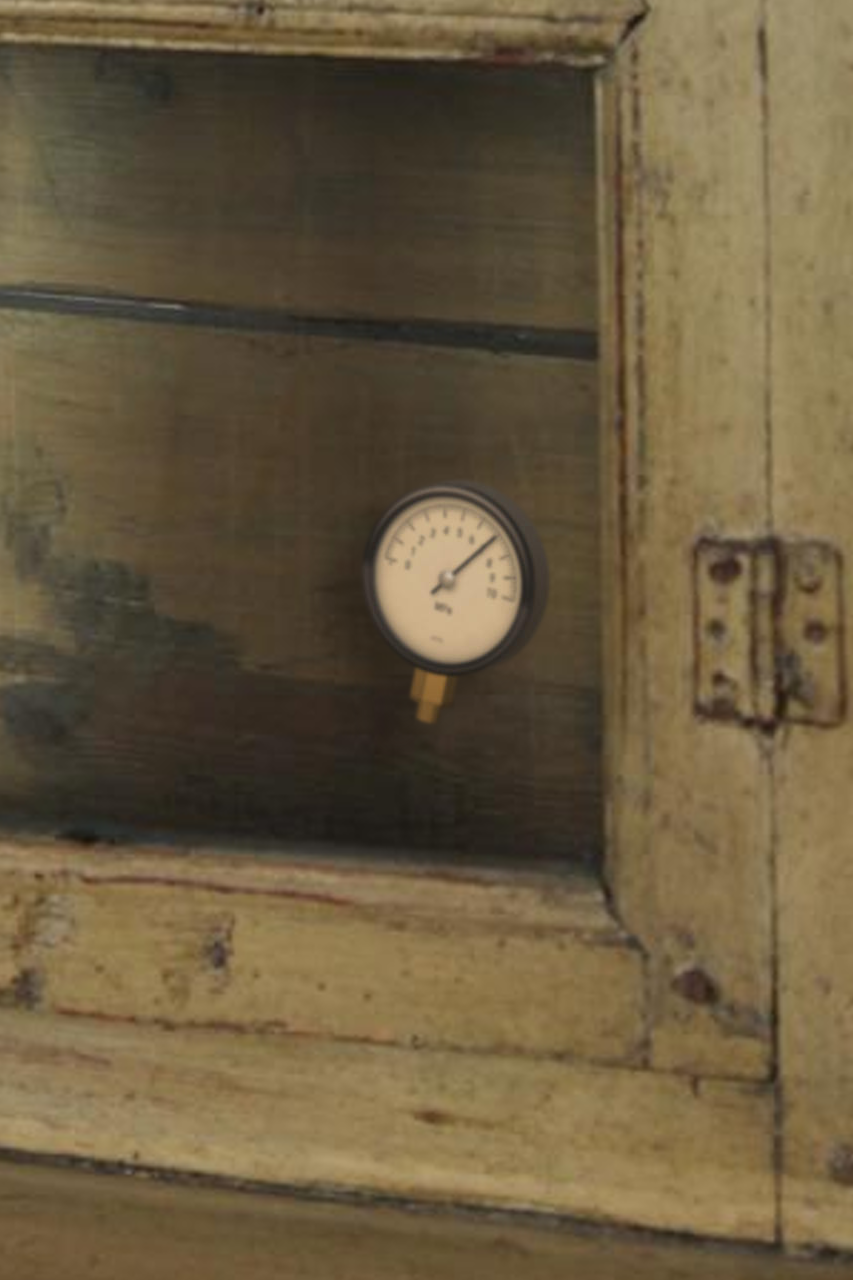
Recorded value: 7 MPa
